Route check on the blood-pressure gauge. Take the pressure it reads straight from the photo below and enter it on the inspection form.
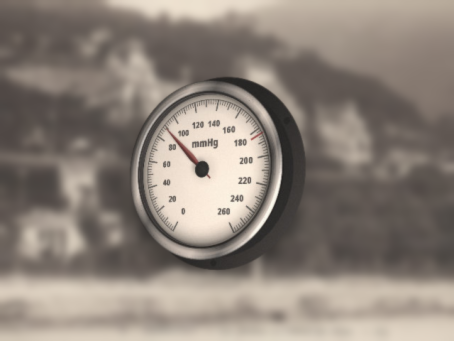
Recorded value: 90 mmHg
